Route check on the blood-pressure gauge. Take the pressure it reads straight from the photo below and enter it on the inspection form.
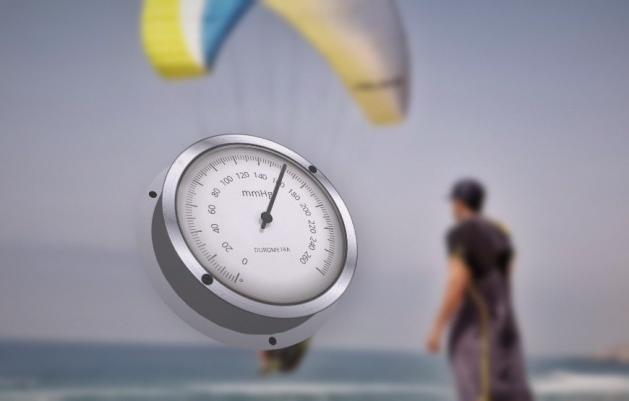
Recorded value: 160 mmHg
